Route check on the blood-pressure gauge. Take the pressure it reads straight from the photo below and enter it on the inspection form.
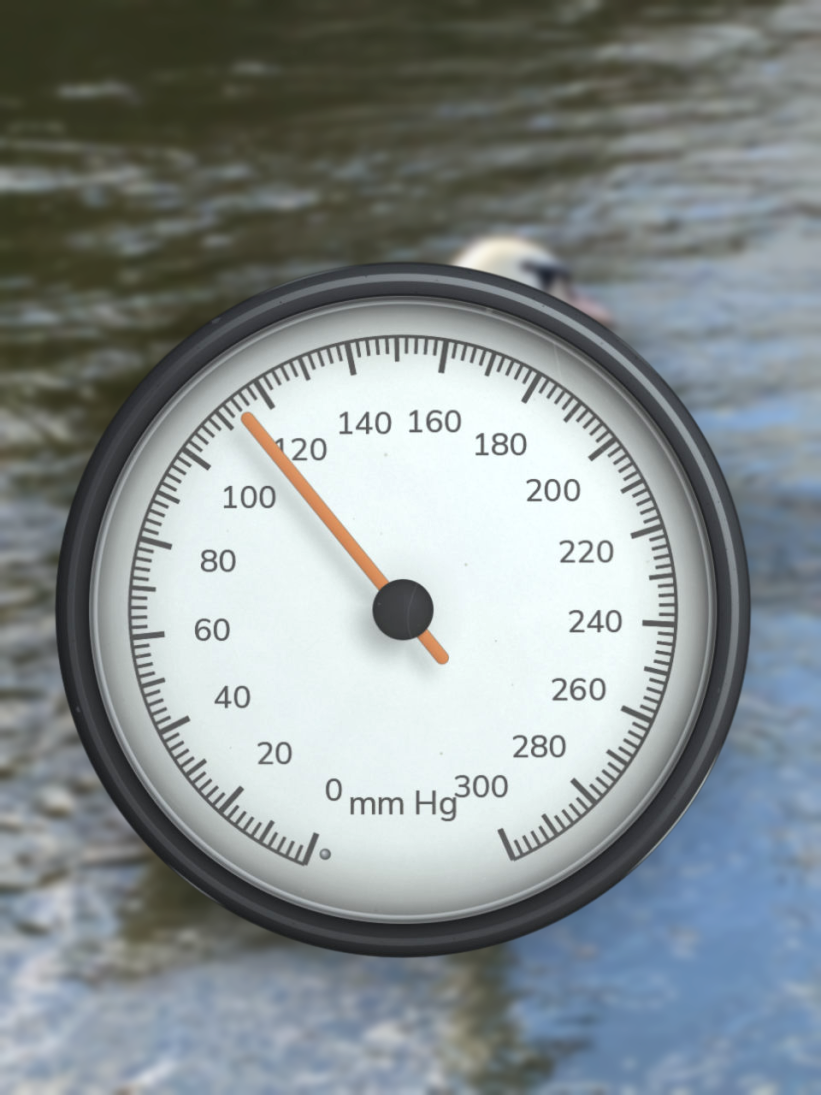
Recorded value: 114 mmHg
